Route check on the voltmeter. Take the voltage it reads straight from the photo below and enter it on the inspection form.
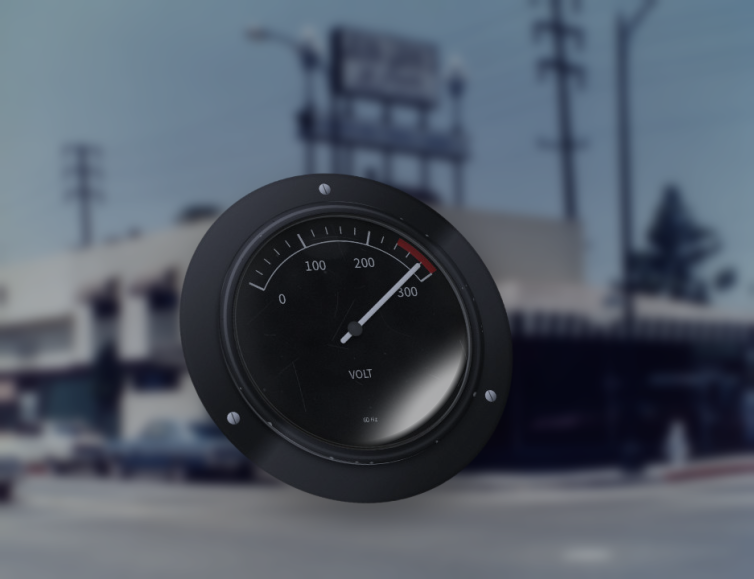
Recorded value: 280 V
